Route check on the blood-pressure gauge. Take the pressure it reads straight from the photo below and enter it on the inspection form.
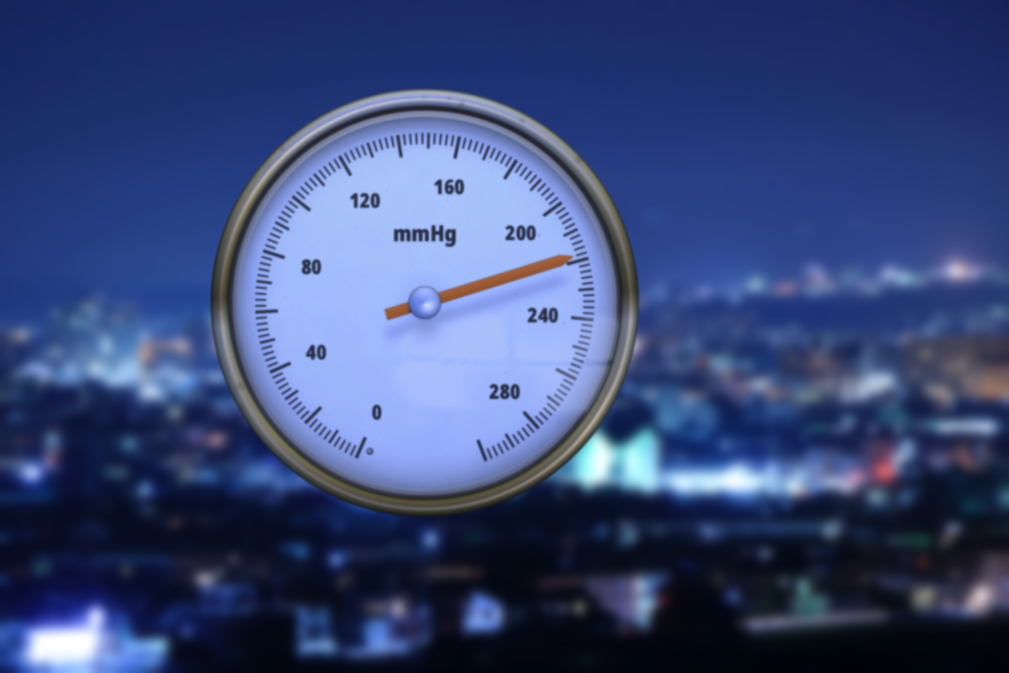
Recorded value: 218 mmHg
